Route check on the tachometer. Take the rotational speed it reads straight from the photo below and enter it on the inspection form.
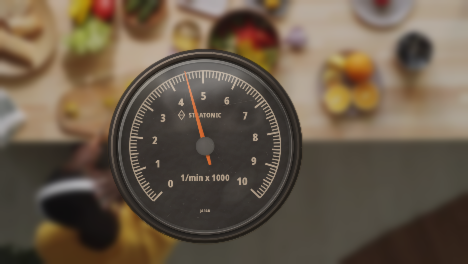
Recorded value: 4500 rpm
